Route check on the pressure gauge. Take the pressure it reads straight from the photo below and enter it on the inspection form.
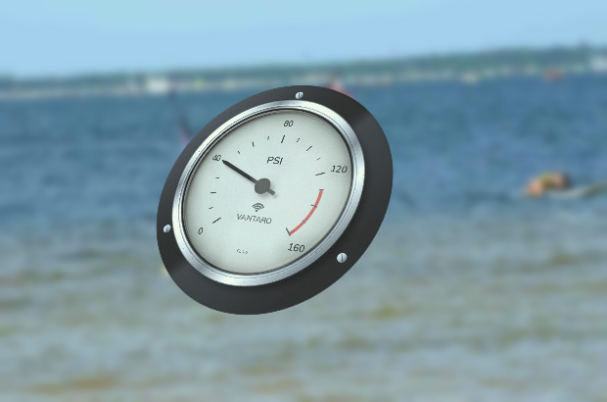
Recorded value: 40 psi
